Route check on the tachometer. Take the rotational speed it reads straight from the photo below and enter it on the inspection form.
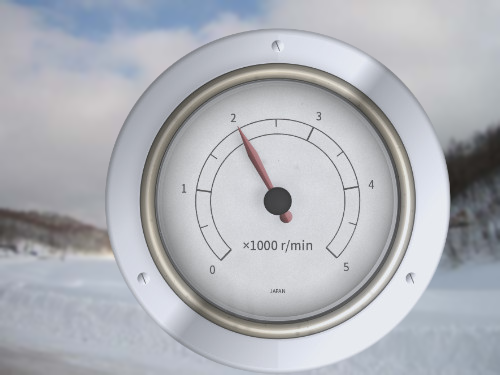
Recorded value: 2000 rpm
